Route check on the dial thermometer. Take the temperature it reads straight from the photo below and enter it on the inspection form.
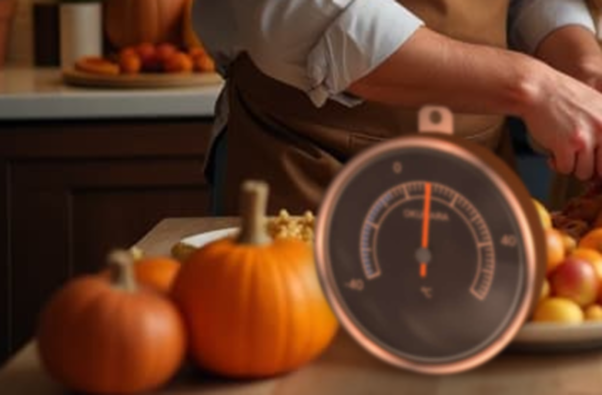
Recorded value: 10 °C
